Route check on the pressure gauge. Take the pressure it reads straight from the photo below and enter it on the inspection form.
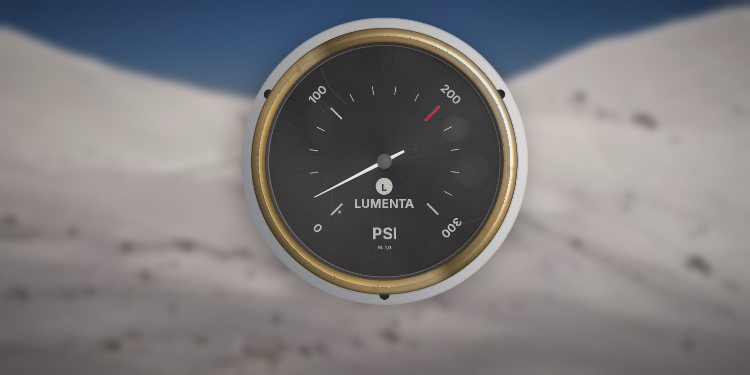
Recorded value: 20 psi
